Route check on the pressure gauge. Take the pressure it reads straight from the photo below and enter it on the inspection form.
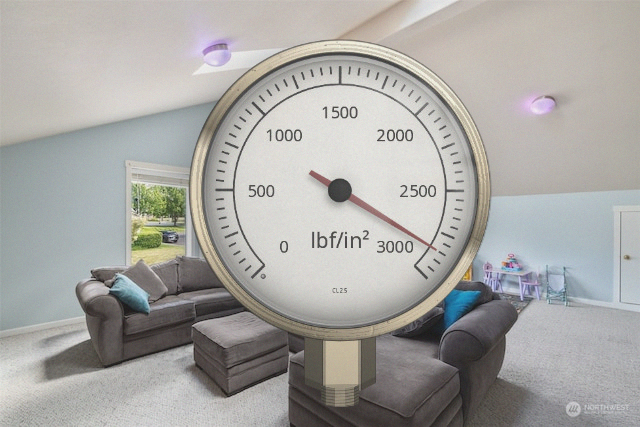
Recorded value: 2850 psi
